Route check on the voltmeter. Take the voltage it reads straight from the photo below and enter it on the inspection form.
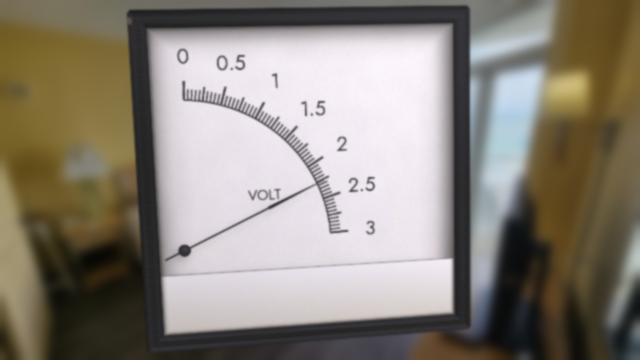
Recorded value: 2.25 V
